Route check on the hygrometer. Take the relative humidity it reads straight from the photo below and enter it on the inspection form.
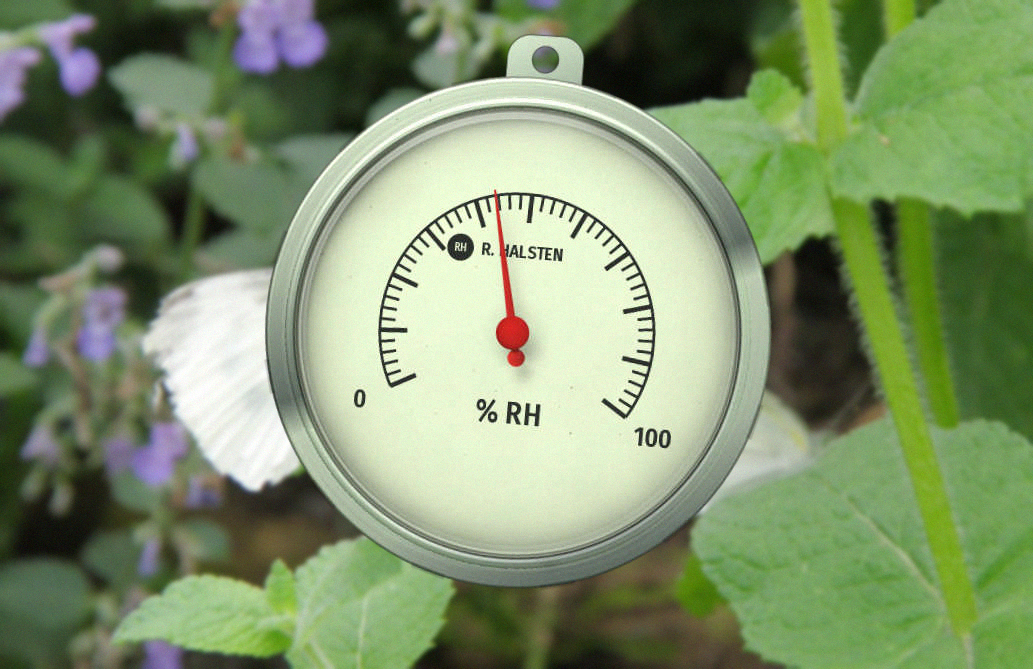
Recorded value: 44 %
